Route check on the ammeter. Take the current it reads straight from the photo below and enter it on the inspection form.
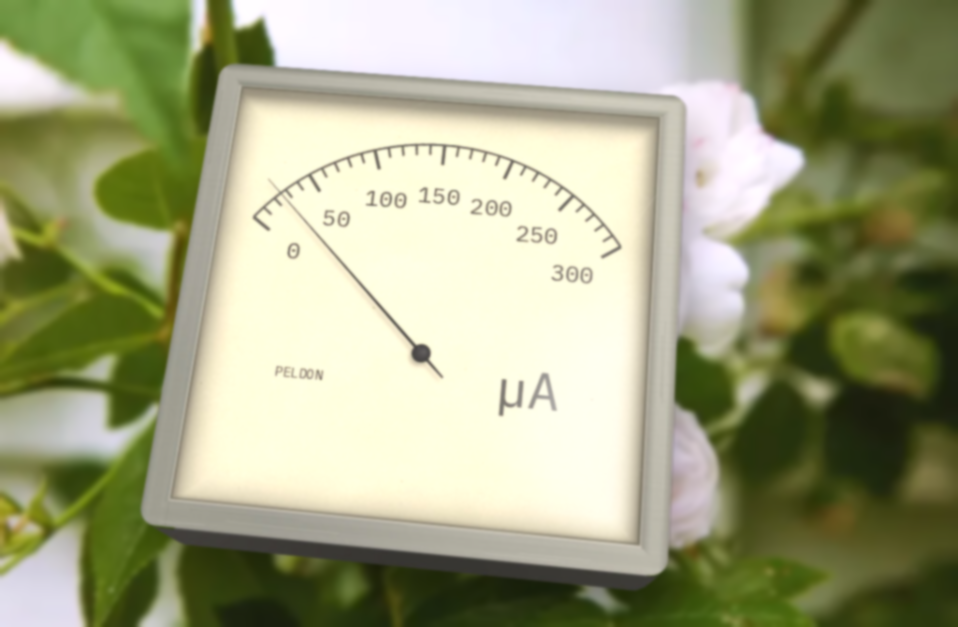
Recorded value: 25 µA
